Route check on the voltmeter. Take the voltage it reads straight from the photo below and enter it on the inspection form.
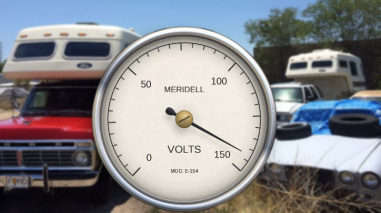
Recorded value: 142.5 V
